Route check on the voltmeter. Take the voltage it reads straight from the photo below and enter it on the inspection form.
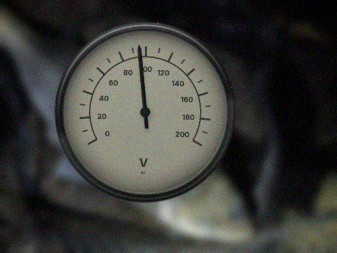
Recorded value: 95 V
